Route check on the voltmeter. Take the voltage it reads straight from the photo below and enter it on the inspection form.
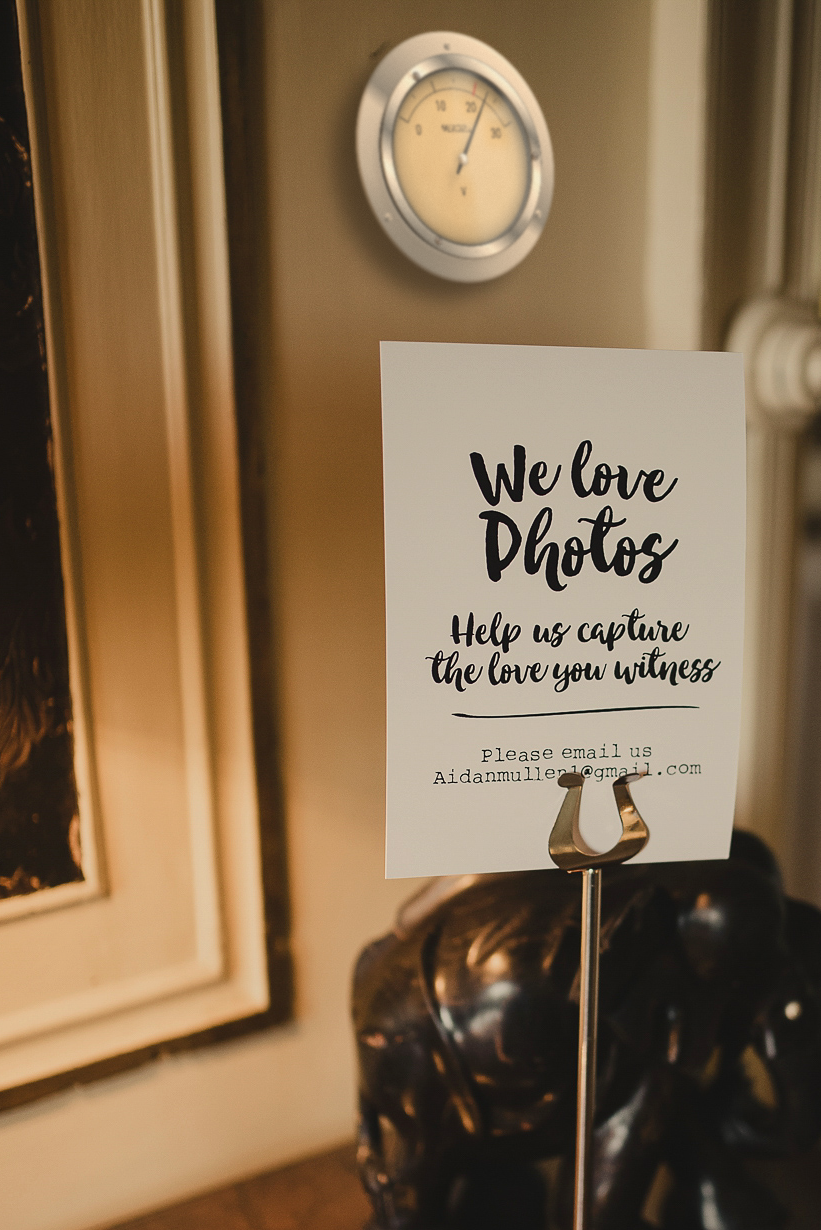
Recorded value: 22.5 V
